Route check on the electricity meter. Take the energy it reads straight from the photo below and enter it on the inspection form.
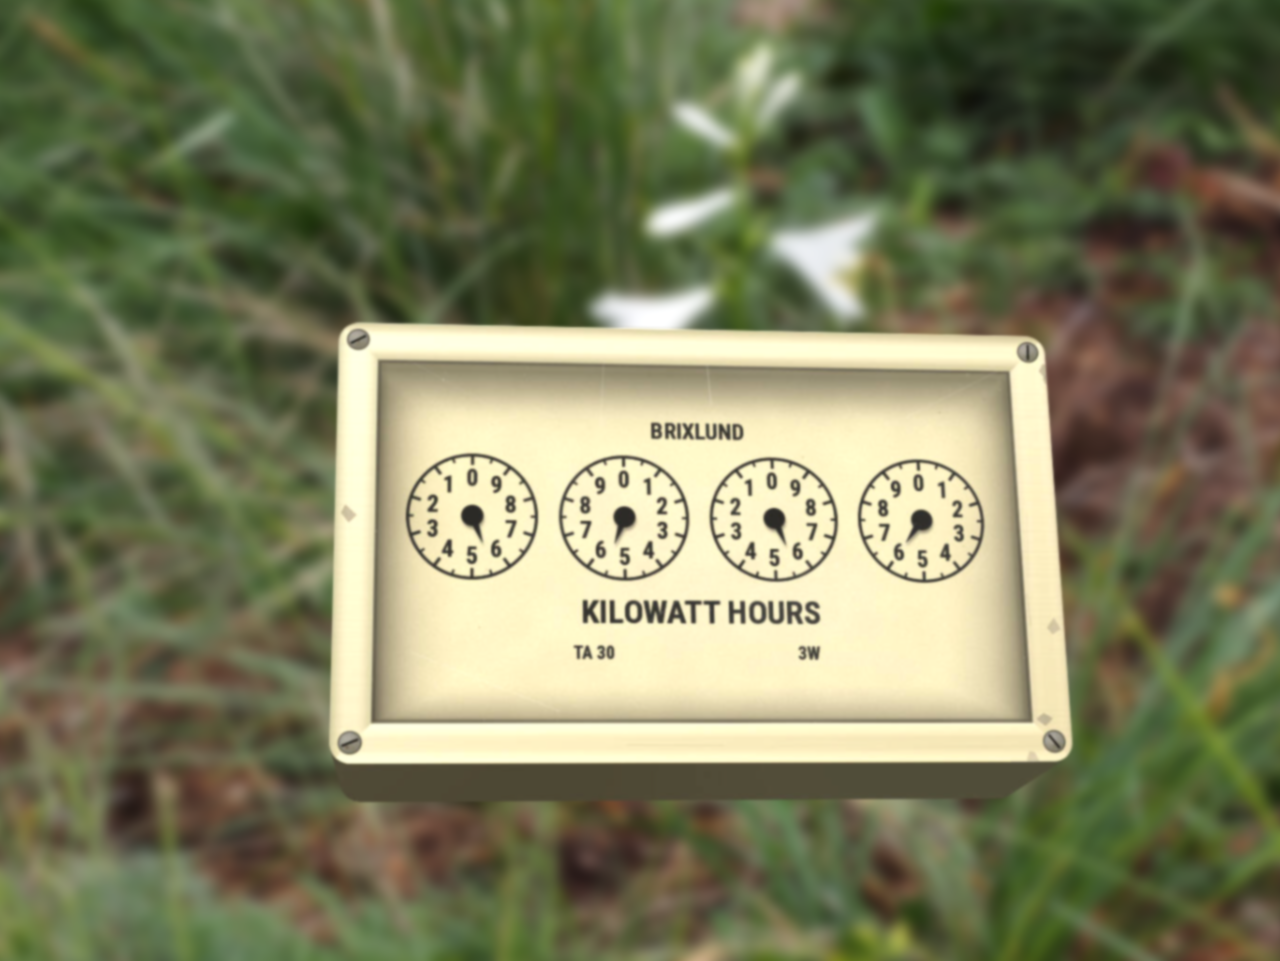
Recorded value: 5556 kWh
